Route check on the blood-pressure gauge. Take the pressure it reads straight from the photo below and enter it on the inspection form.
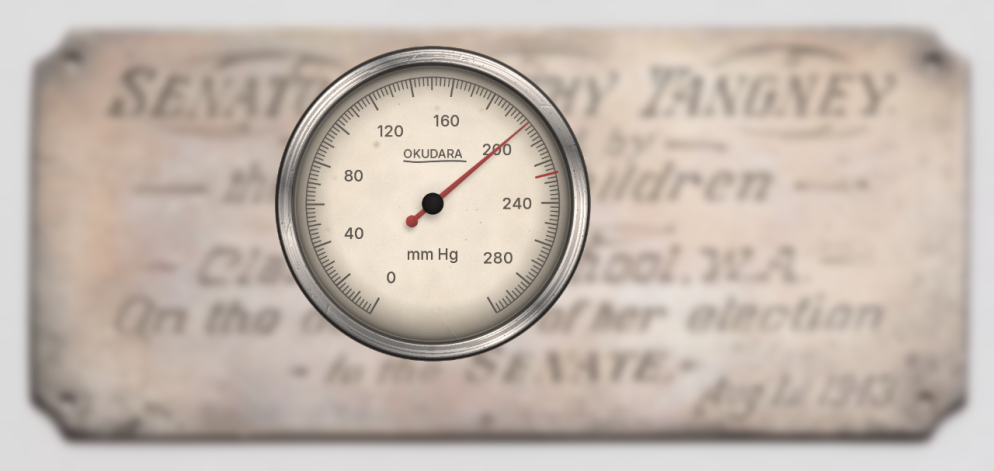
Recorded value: 200 mmHg
